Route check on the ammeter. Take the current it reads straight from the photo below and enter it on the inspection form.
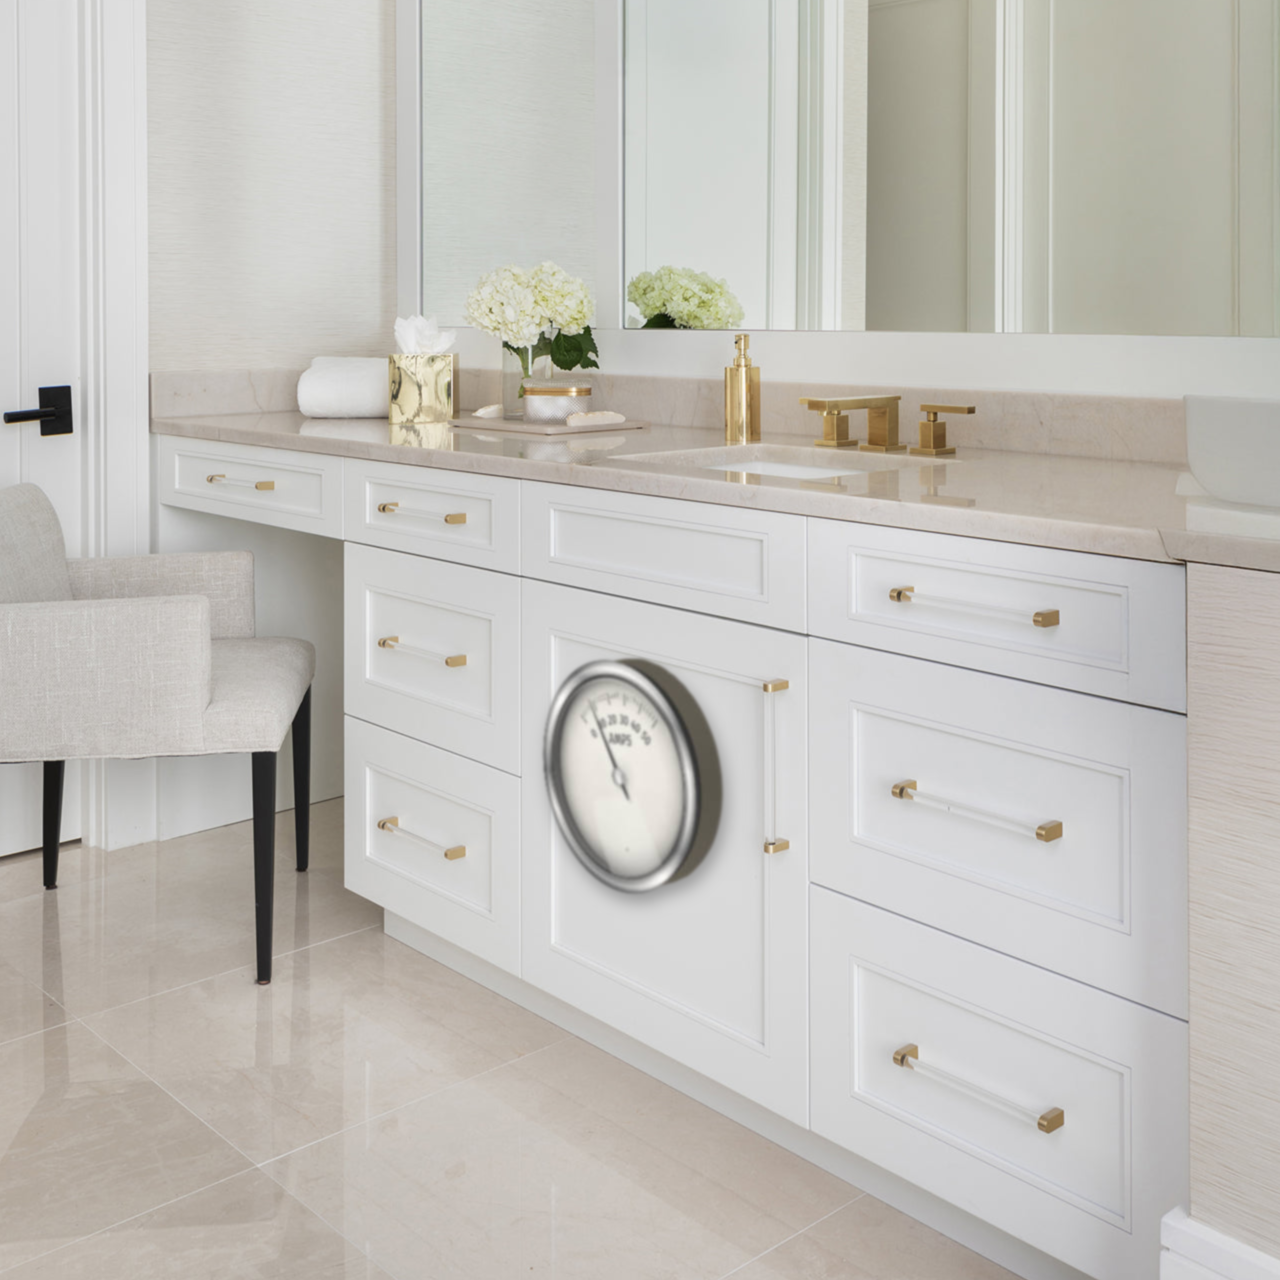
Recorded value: 10 A
